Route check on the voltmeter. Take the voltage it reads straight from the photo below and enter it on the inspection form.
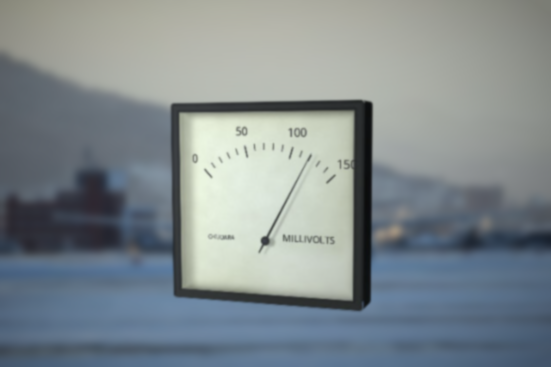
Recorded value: 120 mV
